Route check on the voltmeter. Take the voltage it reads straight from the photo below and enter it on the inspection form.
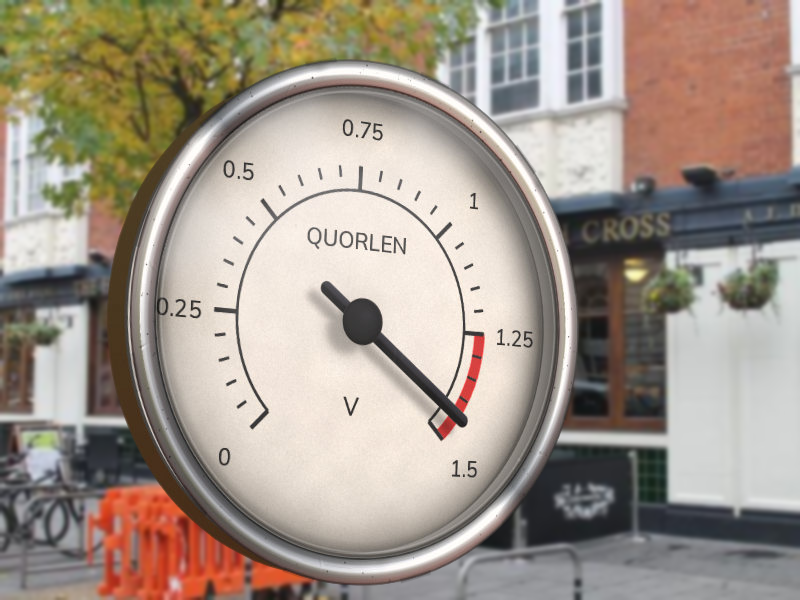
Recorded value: 1.45 V
